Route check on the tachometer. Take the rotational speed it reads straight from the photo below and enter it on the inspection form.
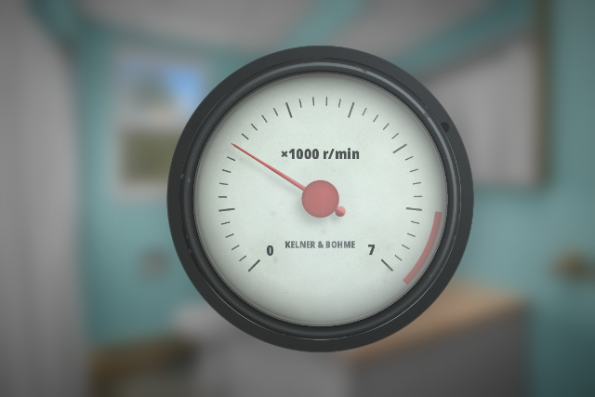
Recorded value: 2000 rpm
